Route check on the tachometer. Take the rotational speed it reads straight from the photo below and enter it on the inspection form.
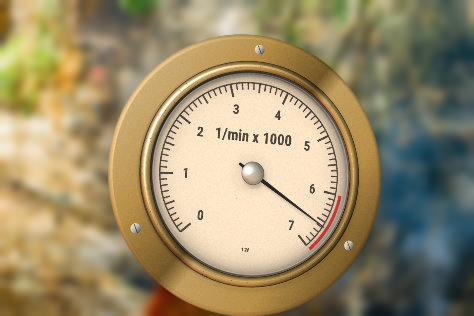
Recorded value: 6600 rpm
